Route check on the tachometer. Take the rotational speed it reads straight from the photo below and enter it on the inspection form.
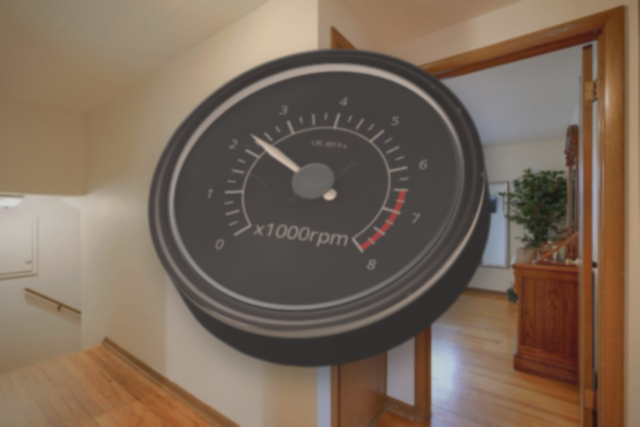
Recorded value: 2250 rpm
